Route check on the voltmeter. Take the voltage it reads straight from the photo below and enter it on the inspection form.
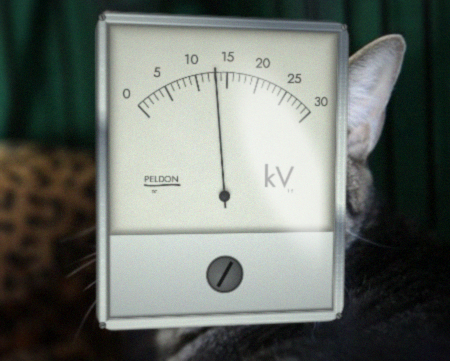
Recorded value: 13 kV
